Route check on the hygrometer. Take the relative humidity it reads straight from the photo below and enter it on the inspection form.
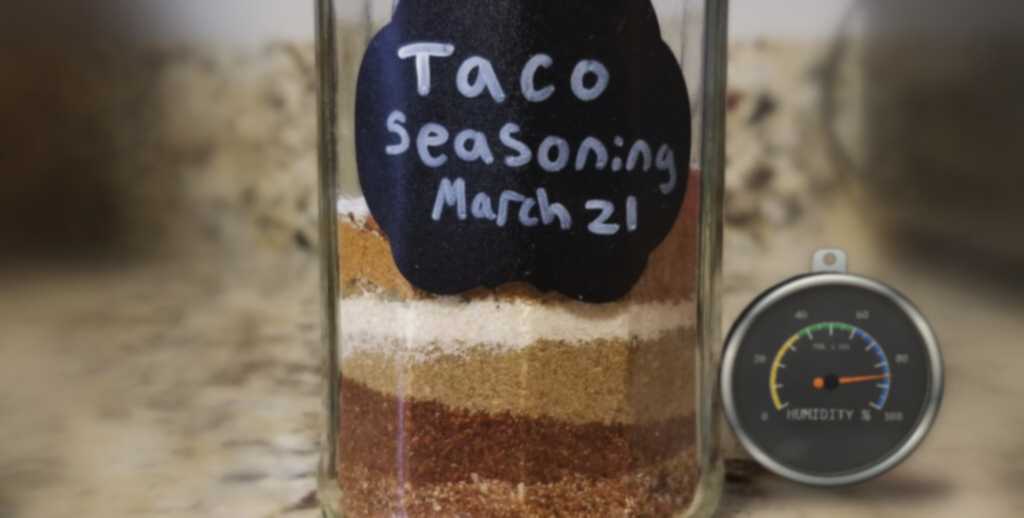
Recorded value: 85 %
